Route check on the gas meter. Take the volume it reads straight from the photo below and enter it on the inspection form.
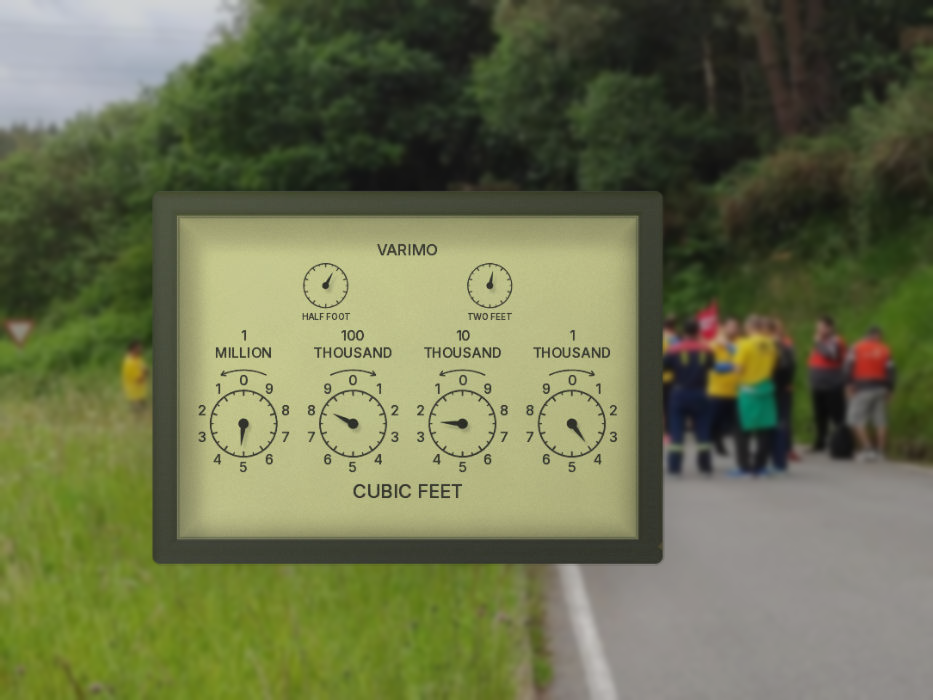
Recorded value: 482400 ft³
